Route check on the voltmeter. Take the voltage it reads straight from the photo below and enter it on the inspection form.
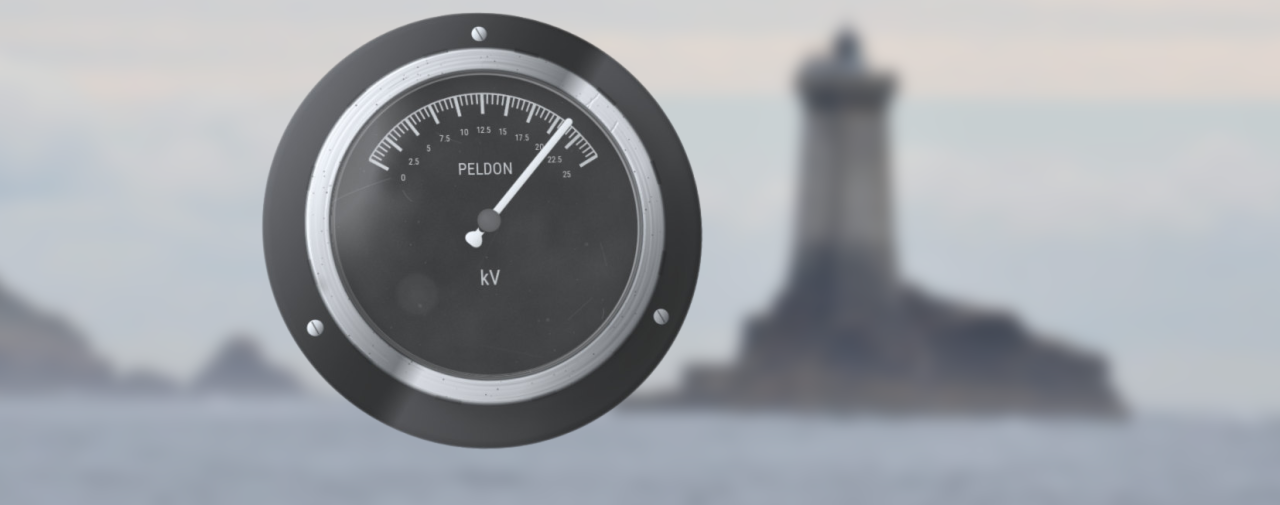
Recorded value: 21 kV
